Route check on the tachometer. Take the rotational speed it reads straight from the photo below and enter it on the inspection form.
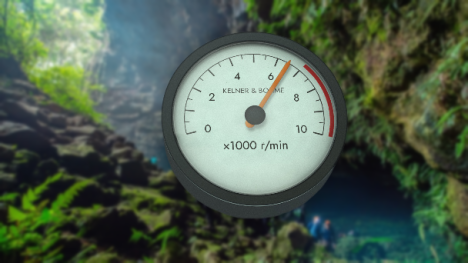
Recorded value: 6500 rpm
